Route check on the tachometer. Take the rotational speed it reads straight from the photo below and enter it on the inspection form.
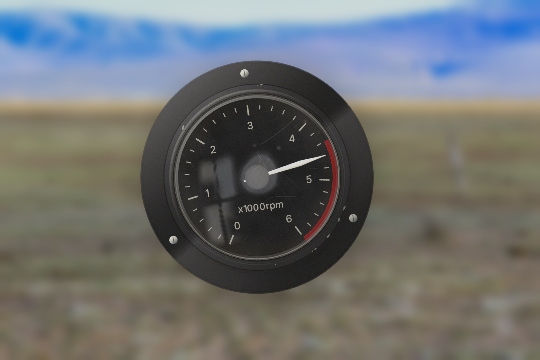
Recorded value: 4600 rpm
